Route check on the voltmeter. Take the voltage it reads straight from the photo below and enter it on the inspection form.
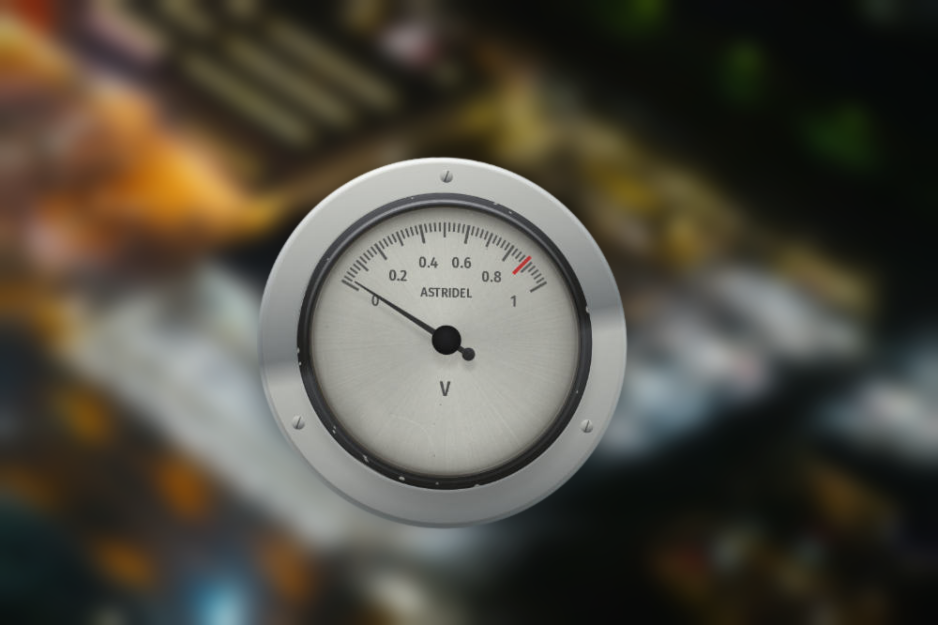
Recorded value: 0.02 V
